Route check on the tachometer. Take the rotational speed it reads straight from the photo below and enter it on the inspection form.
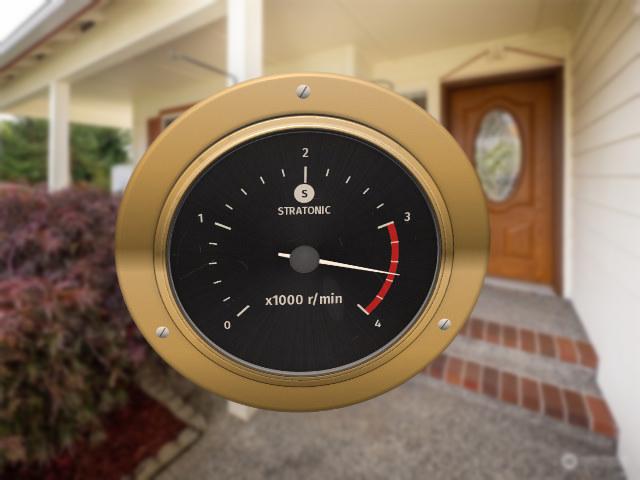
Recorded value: 3500 rpm
